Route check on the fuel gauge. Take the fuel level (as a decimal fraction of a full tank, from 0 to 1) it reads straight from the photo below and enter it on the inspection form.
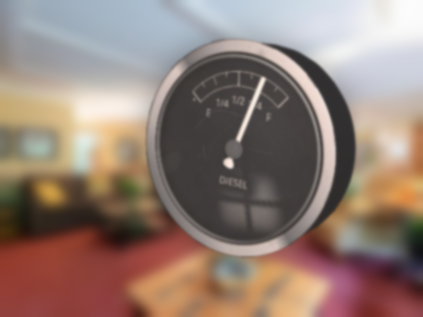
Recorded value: 0.75
